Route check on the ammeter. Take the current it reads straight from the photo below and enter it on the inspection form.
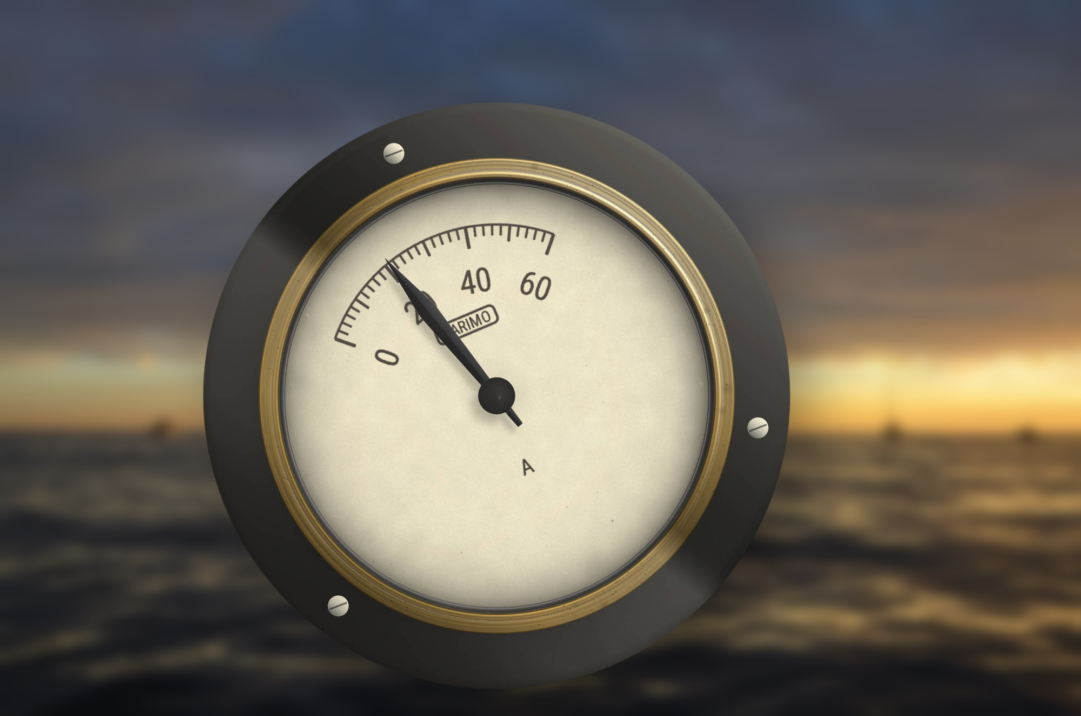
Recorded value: 21 A
